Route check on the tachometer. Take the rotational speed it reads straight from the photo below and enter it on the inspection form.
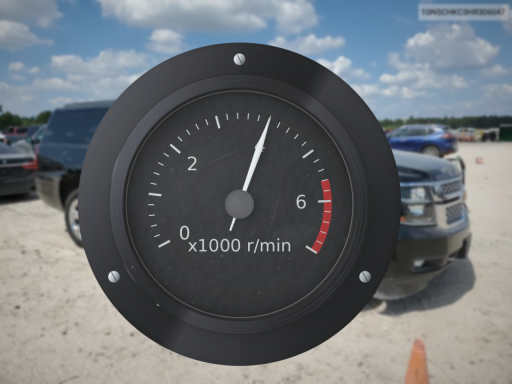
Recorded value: 4000 rpm
